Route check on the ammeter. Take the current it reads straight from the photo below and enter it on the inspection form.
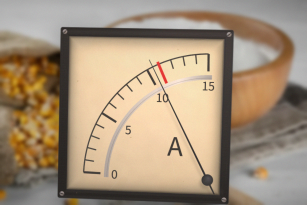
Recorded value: 10.5 A
